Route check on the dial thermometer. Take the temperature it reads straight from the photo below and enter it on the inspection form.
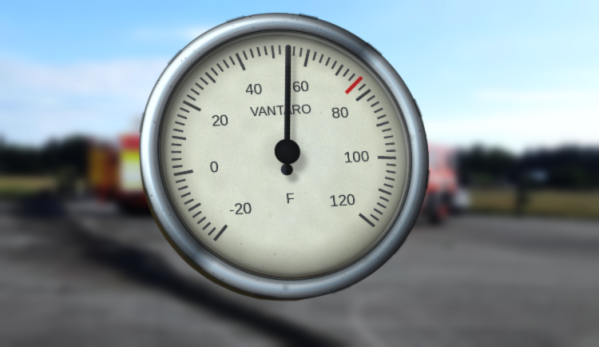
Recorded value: 54 °F
